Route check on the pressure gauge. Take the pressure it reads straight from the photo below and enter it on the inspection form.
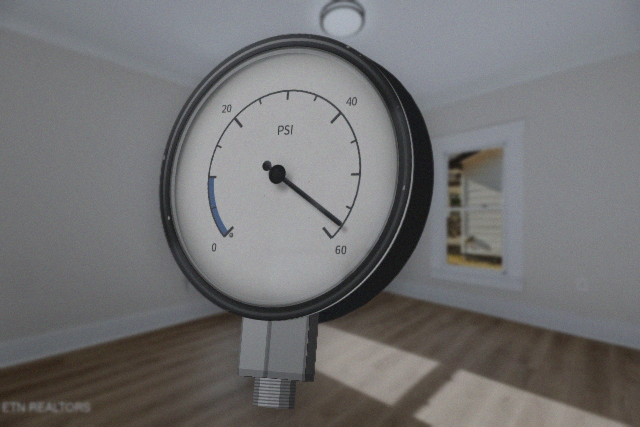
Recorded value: 57.5 psi
